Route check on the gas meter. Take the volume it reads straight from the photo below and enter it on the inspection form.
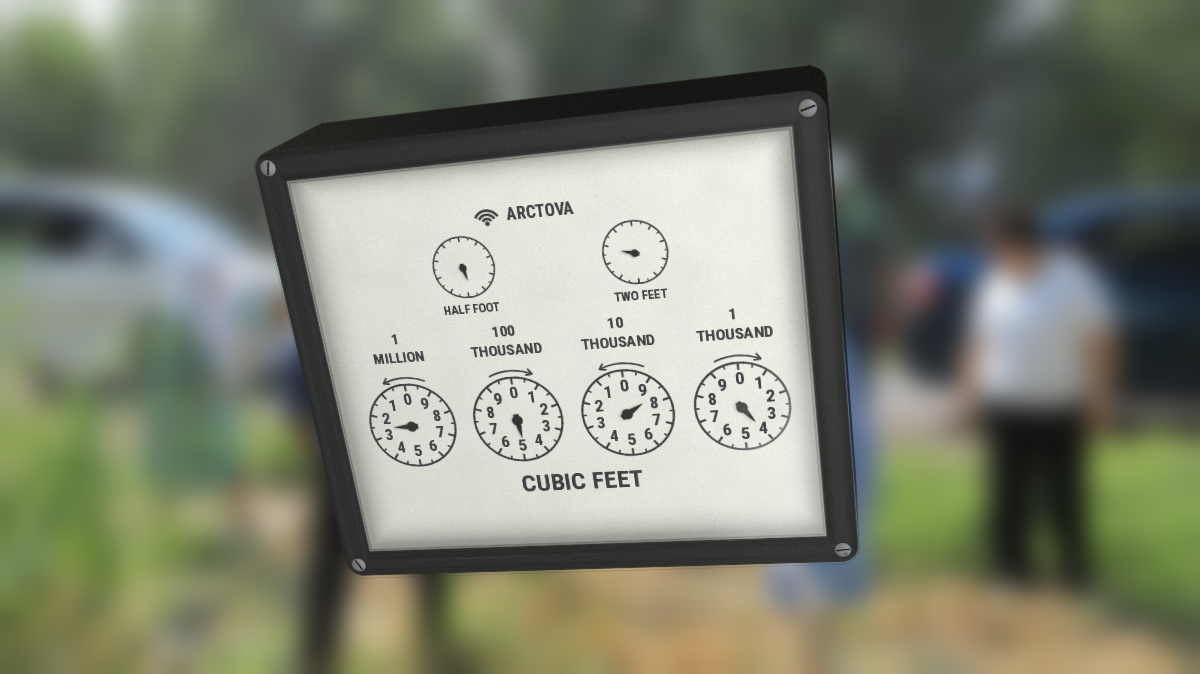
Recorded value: 248400 ft³
